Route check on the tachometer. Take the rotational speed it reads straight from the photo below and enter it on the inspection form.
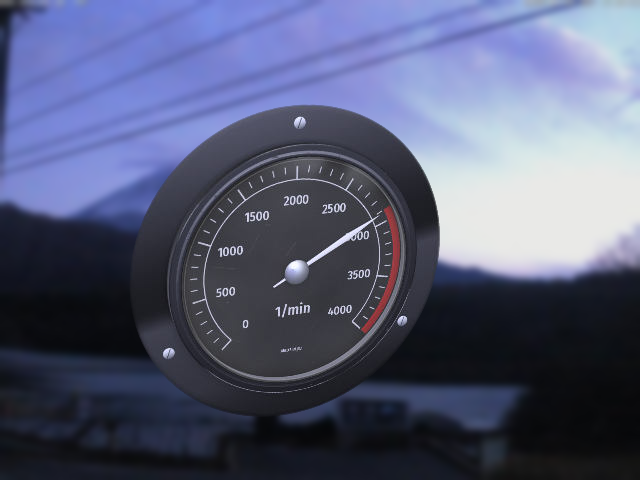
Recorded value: 2900 rpm
